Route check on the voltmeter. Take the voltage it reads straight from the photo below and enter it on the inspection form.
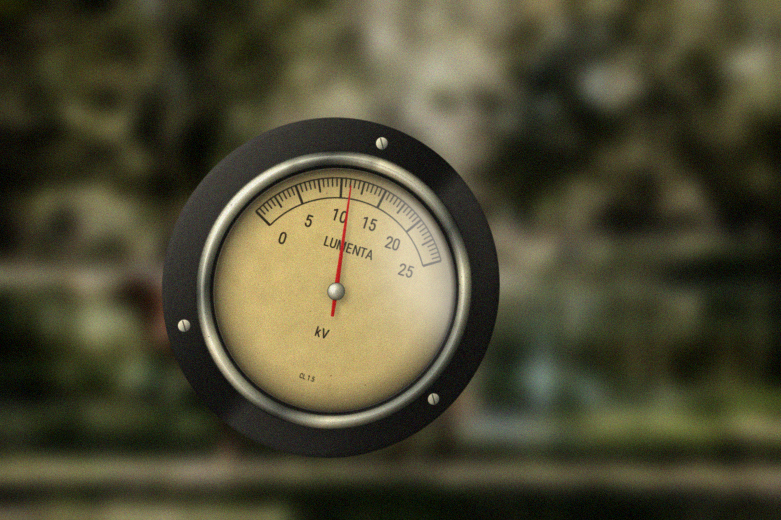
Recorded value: 11 kV
